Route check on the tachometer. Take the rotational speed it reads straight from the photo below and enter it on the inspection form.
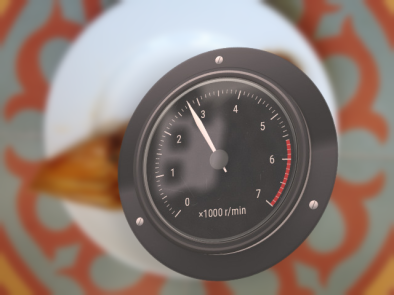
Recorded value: 2800 rpm
